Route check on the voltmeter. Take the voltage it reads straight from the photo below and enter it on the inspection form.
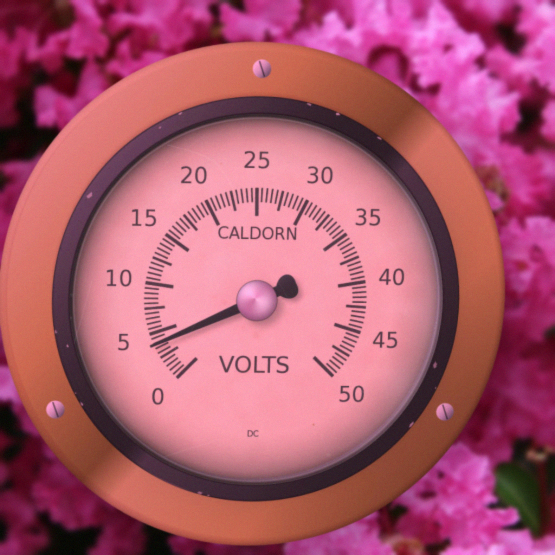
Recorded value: 4 V
